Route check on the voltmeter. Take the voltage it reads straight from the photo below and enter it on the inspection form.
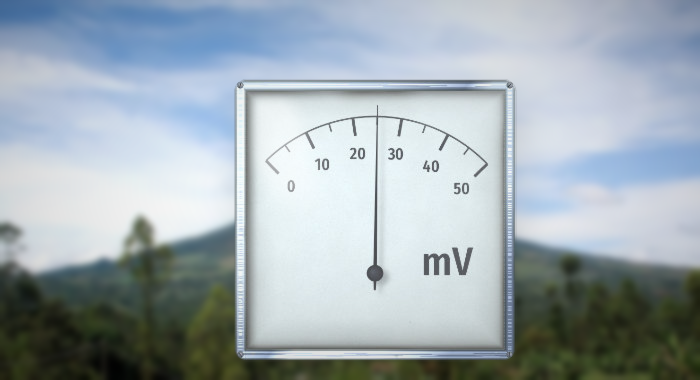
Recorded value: 25 mV
